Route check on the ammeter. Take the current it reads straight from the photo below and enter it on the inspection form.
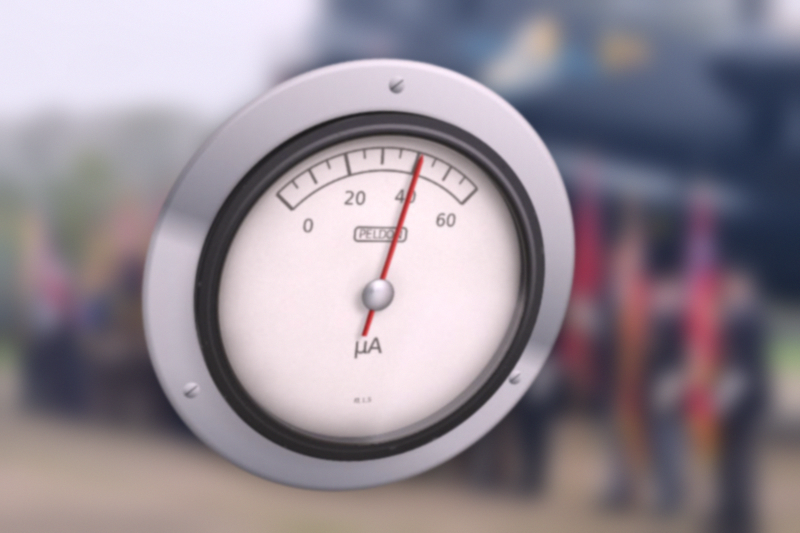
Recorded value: 40 µA
